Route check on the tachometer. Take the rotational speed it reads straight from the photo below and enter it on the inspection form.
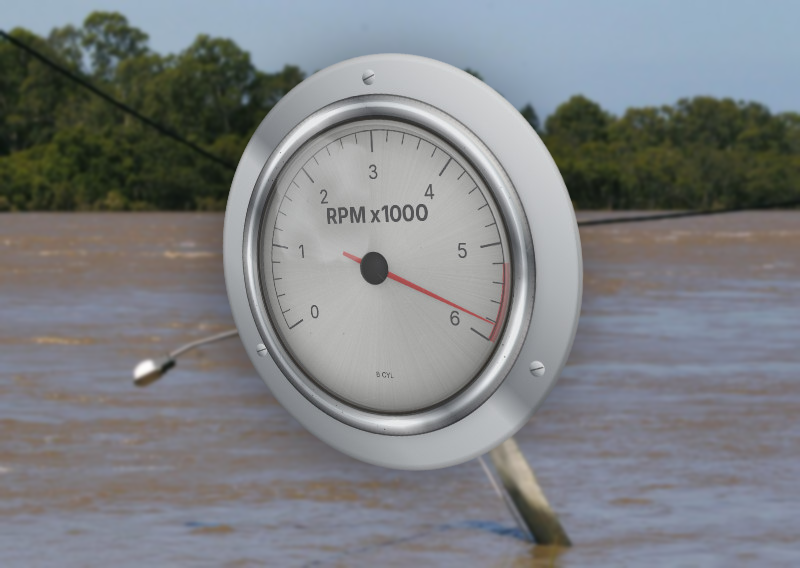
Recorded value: 5800 rpm
